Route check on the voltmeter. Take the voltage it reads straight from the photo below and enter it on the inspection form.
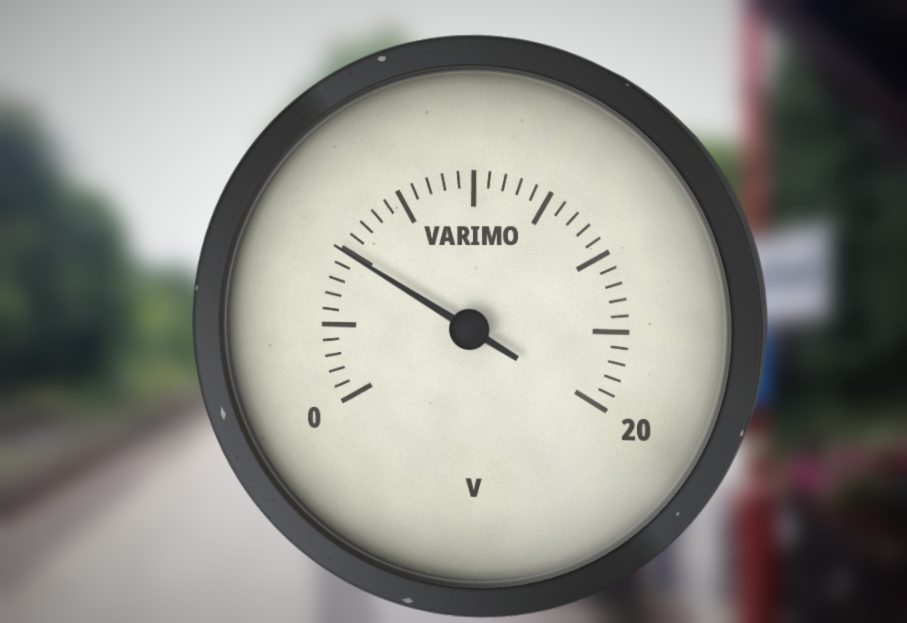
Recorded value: 5 V
